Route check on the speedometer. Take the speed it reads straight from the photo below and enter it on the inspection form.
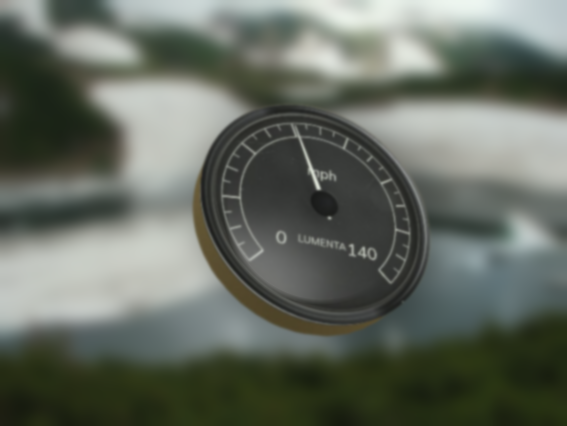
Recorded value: 60 mph
